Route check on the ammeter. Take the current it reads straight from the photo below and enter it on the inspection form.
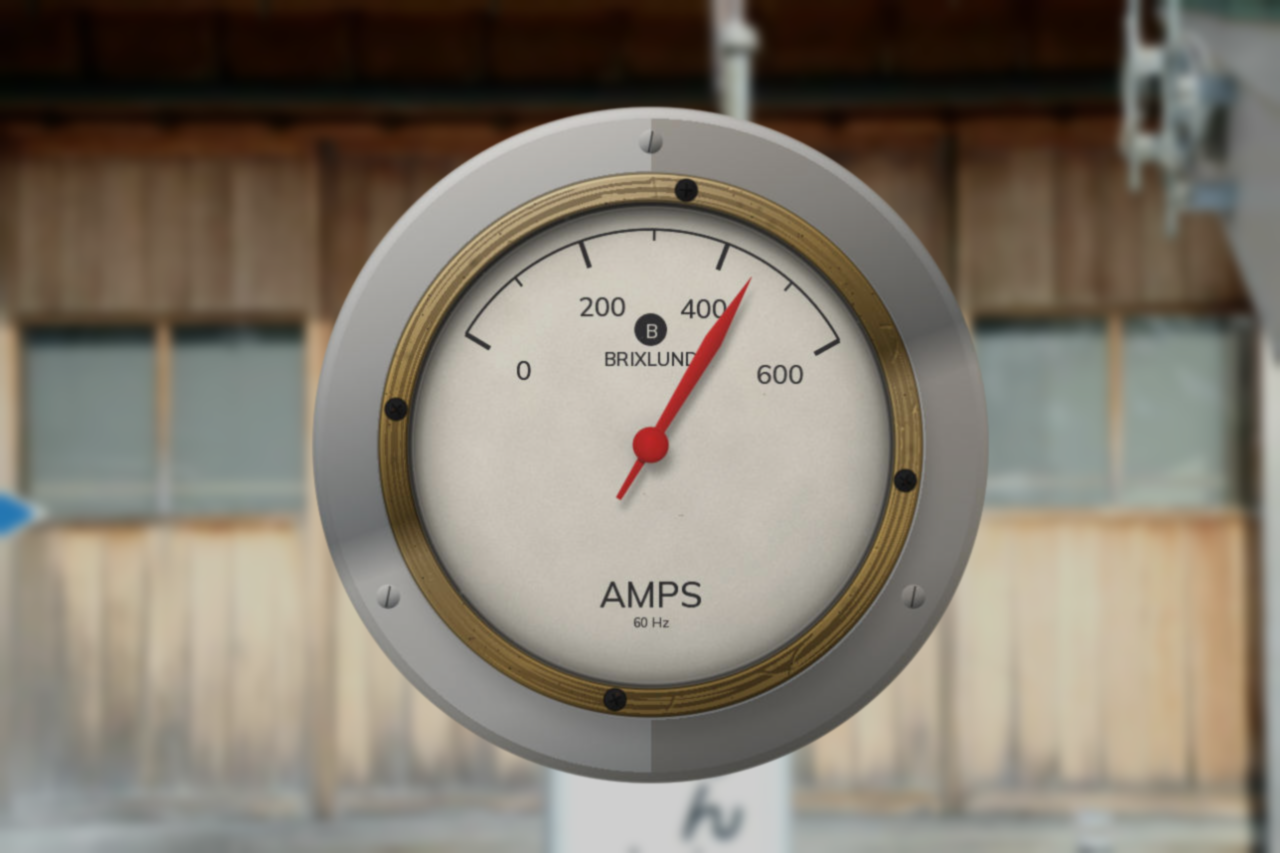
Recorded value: 450 A
